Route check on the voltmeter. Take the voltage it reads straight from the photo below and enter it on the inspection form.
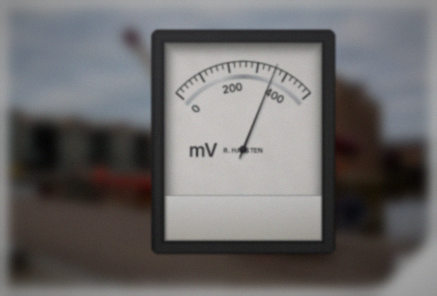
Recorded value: 360 mV
